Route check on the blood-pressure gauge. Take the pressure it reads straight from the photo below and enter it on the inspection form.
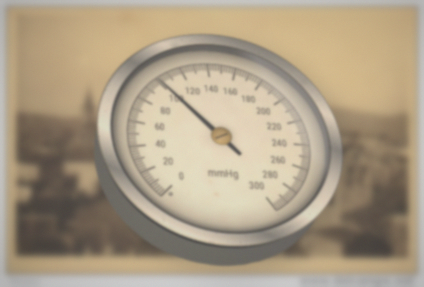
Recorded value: 100 mmHg
